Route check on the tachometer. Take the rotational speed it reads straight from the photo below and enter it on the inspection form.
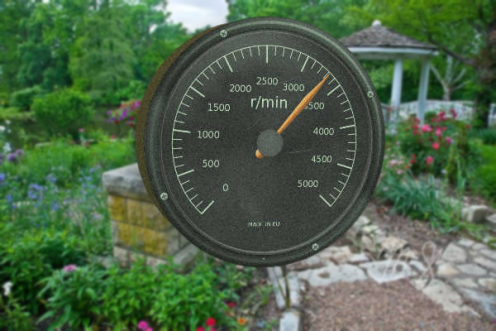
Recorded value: 3300 rpm
